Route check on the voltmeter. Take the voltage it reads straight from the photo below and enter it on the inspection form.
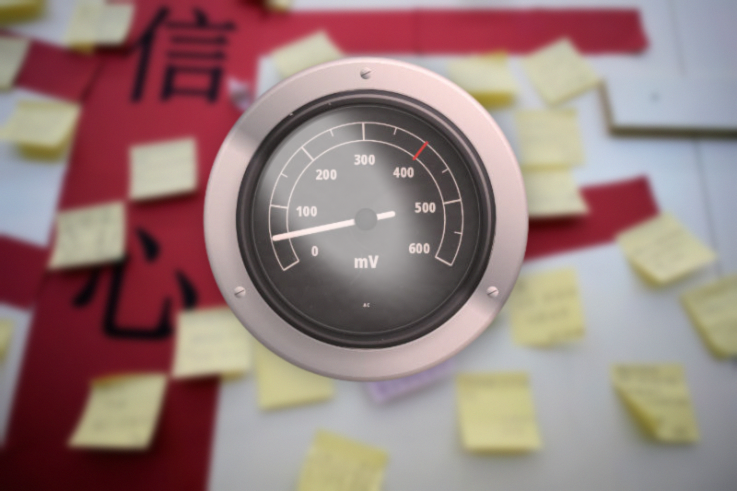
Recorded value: 50 mV
